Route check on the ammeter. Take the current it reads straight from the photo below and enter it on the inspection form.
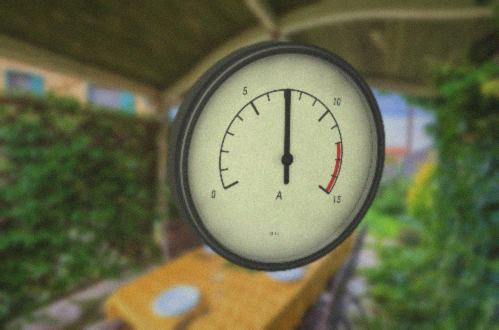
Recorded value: 7 A
